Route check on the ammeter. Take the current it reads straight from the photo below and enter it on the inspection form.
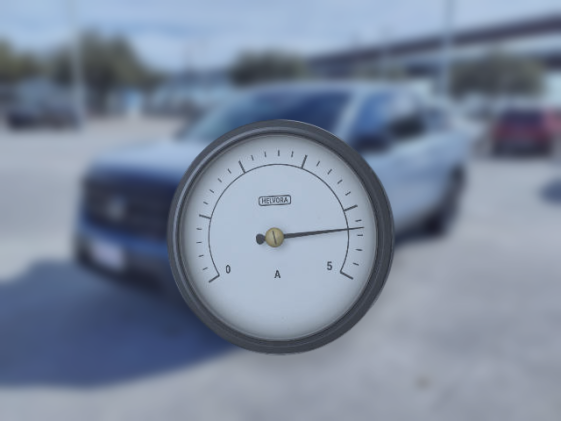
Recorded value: 4.3 A
